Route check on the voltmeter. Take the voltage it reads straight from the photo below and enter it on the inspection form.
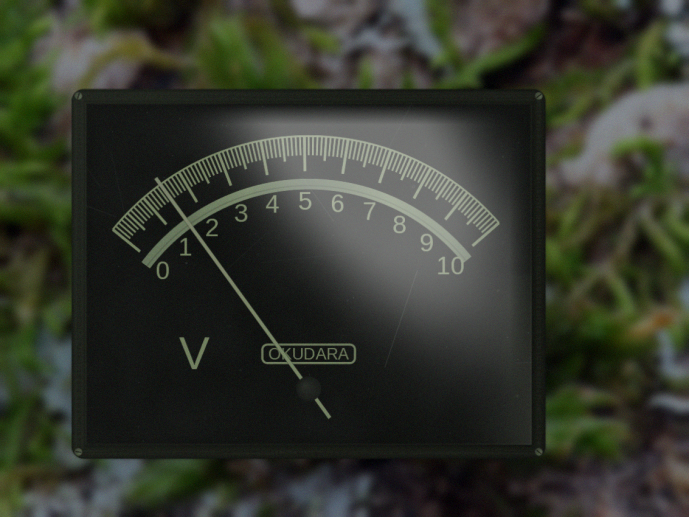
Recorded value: 1.5 V
